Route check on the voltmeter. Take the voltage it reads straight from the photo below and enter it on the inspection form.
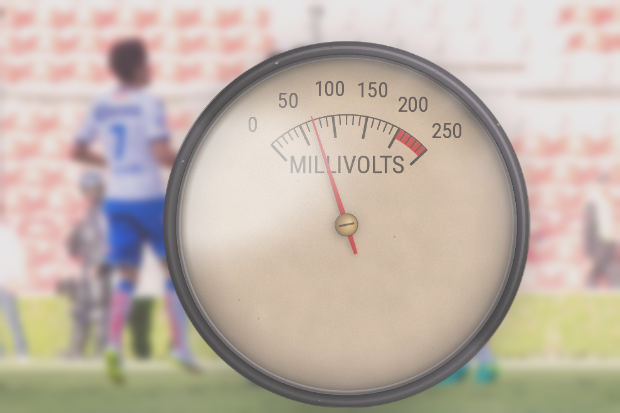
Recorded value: 70 mV
